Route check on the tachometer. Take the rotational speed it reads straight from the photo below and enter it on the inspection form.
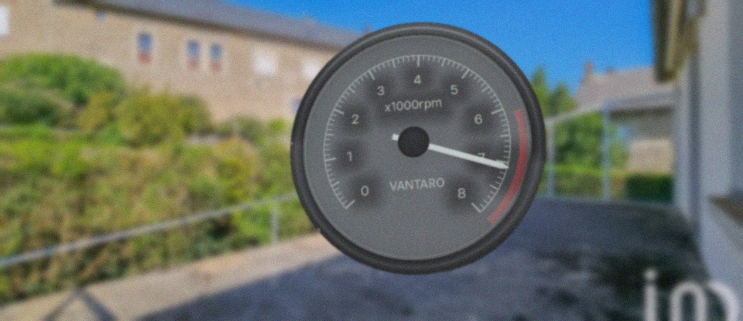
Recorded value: 7100 rpm
